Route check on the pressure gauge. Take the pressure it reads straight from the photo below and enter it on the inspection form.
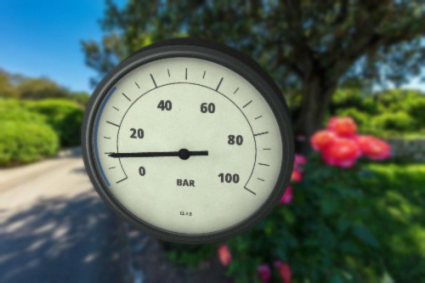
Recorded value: 10 bar
